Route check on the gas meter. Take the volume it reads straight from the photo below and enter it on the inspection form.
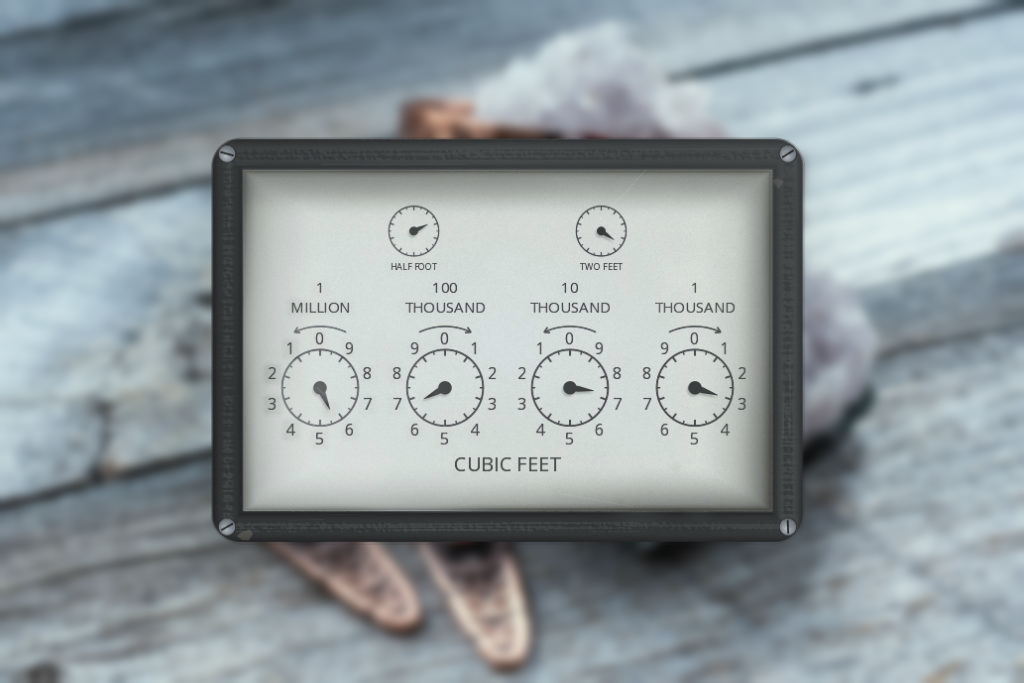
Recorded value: 567300 ft³
